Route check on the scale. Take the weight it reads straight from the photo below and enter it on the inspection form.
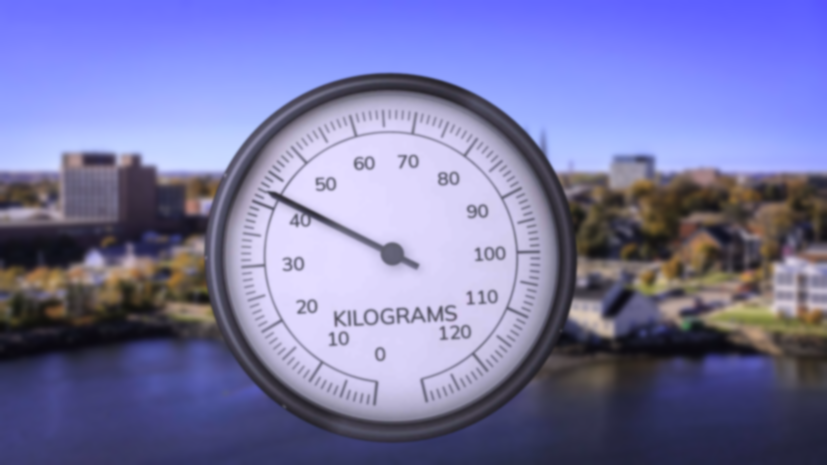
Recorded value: 42 kg
